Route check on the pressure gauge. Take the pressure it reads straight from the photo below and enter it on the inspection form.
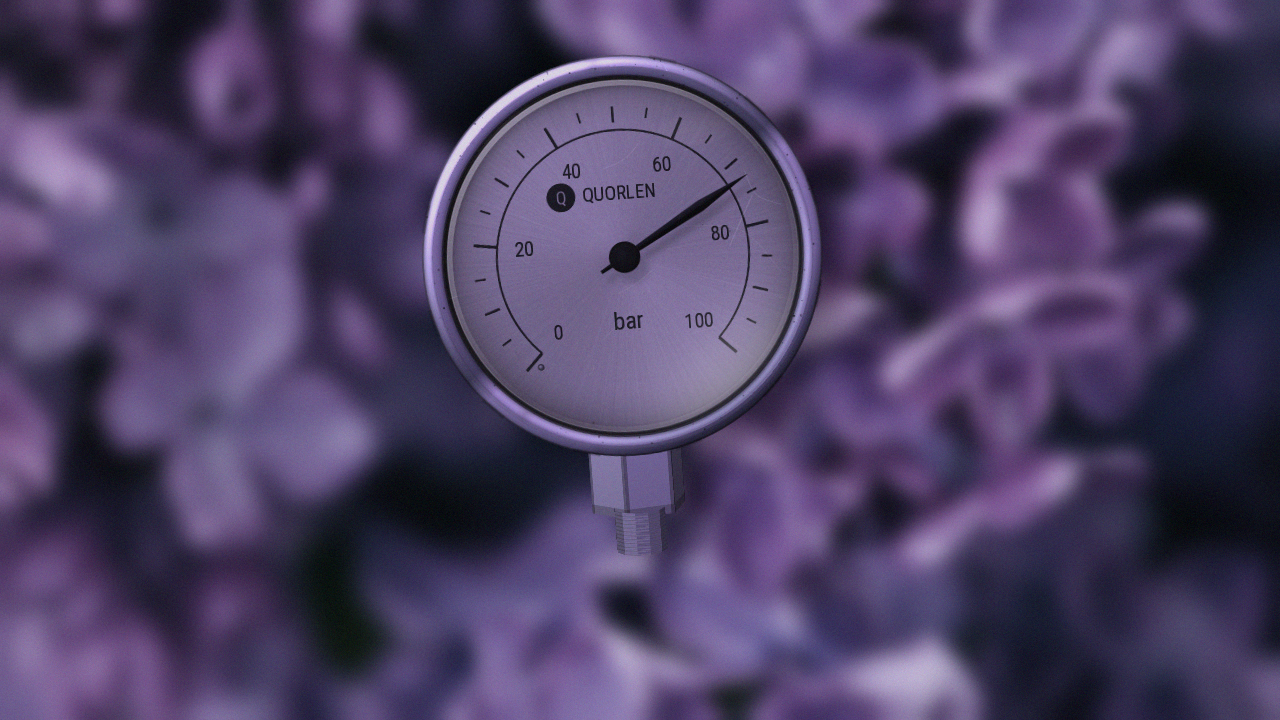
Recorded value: 72.5 bar
